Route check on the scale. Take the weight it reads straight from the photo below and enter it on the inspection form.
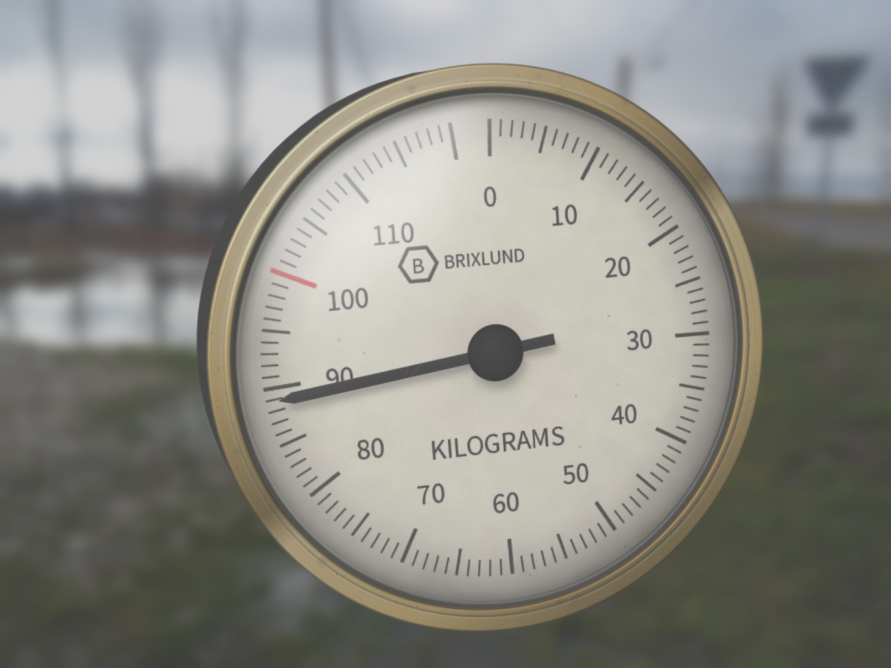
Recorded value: 89 kg
